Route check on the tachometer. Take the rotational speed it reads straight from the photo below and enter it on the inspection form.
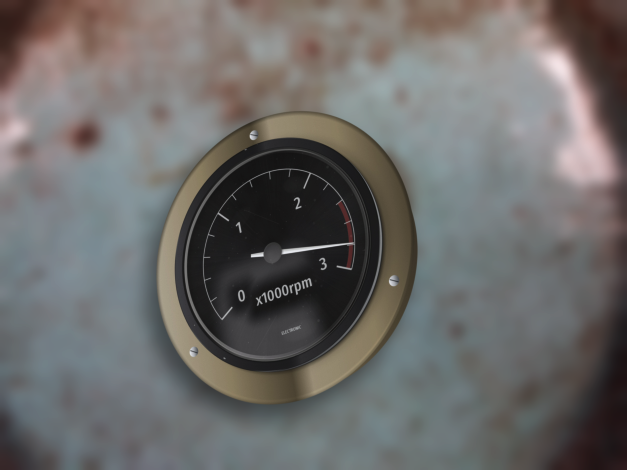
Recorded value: 2800 rpm
